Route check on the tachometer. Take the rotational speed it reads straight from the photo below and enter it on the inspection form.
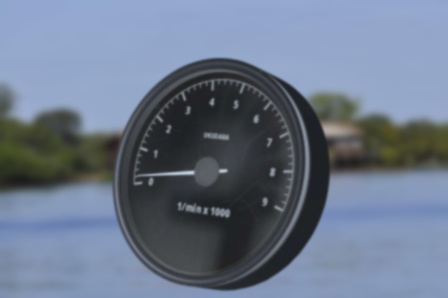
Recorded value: 200 rpm
